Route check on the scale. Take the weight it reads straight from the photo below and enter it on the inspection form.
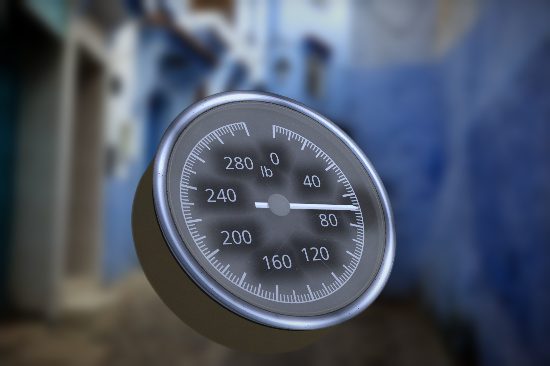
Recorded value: 70 lb
